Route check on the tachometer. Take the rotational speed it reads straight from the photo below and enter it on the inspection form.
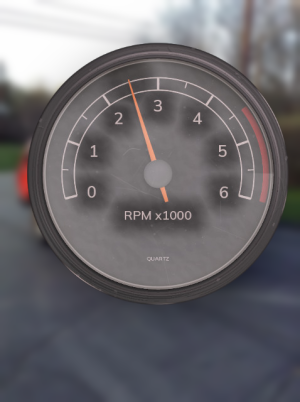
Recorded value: 2500 rpm
